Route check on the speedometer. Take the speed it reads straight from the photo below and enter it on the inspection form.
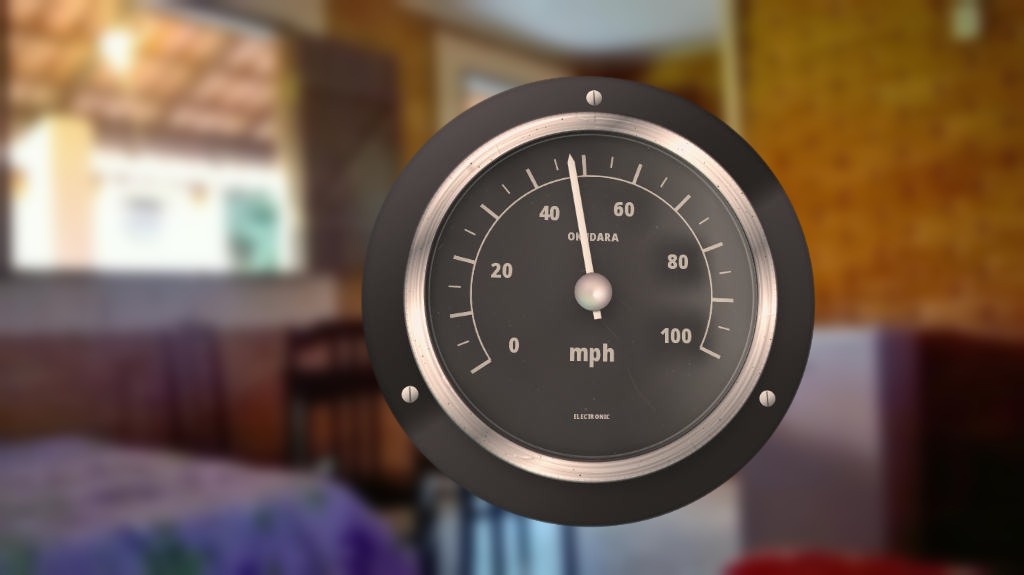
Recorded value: 47.5 mph
